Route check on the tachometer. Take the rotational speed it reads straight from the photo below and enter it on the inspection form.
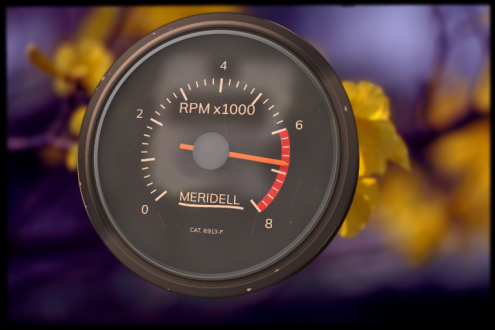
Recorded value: 6800 rpm
